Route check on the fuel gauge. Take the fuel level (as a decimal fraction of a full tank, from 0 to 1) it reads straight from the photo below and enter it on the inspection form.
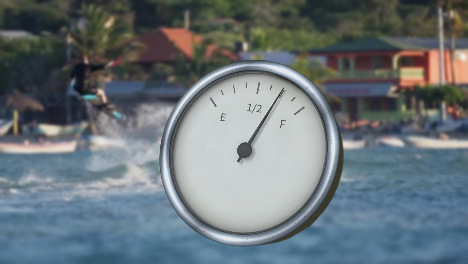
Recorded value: 0.75
